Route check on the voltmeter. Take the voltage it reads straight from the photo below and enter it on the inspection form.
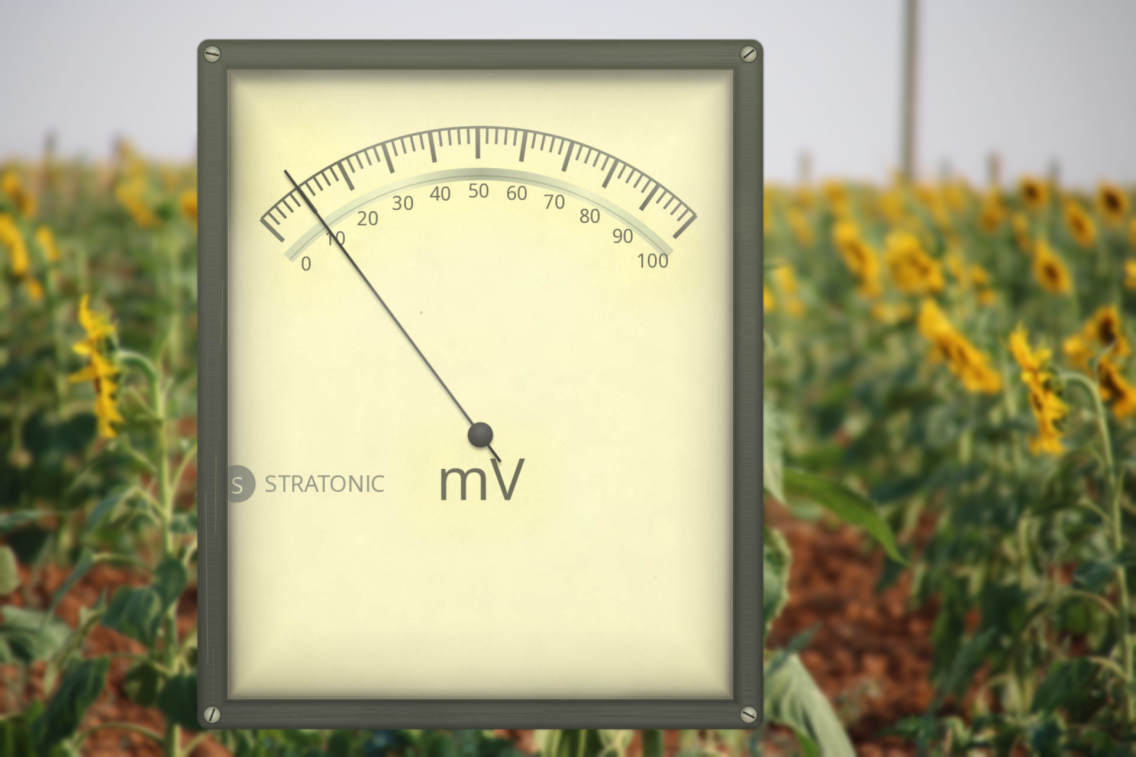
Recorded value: 10 mV
